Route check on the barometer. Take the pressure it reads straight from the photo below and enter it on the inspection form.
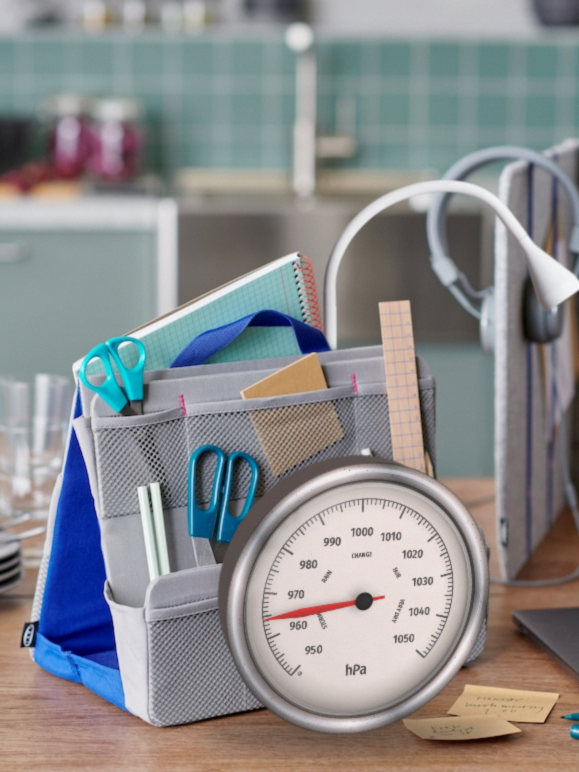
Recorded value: 965 hPa
